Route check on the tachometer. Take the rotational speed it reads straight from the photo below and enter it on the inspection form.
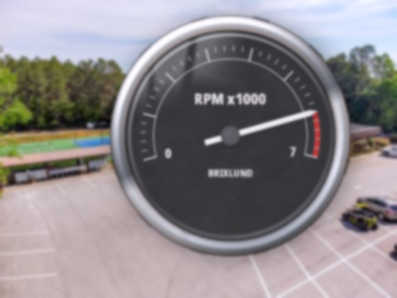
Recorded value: 6000 rpm
